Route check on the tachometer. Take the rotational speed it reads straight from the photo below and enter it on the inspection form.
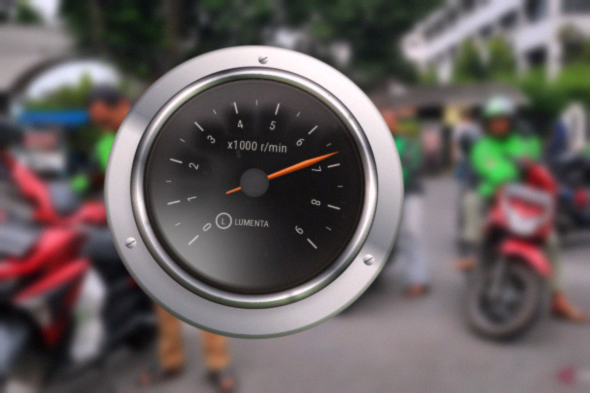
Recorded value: 6750 rpm
